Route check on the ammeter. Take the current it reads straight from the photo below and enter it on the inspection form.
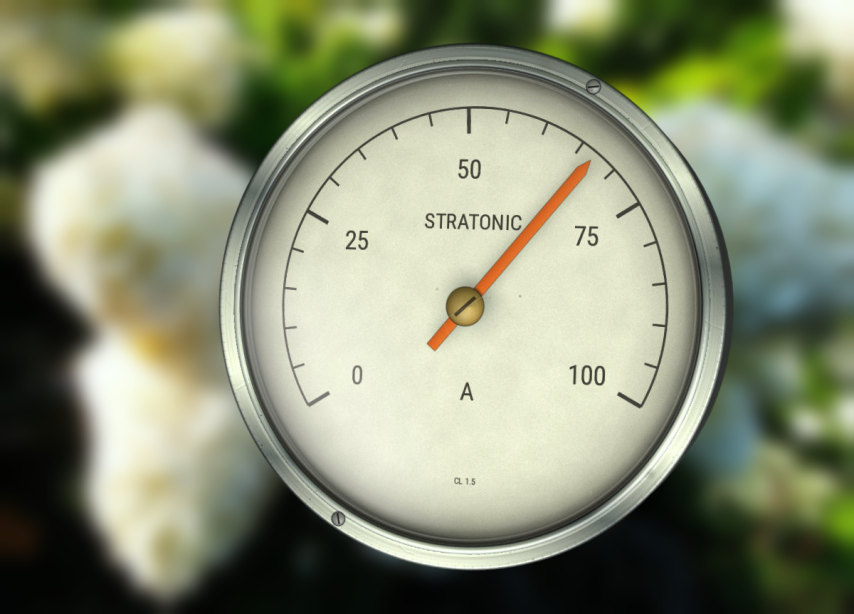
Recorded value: 67.5 A
